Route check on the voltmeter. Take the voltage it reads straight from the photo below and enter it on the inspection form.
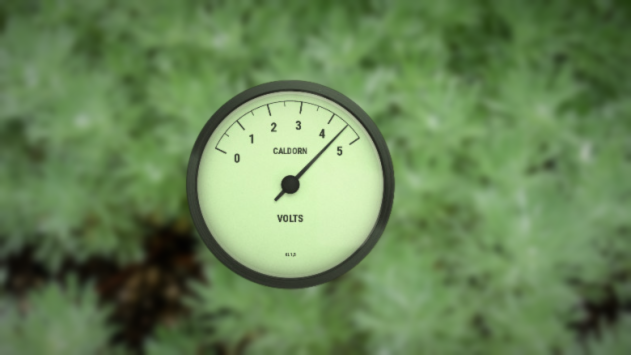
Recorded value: 4.5 V
